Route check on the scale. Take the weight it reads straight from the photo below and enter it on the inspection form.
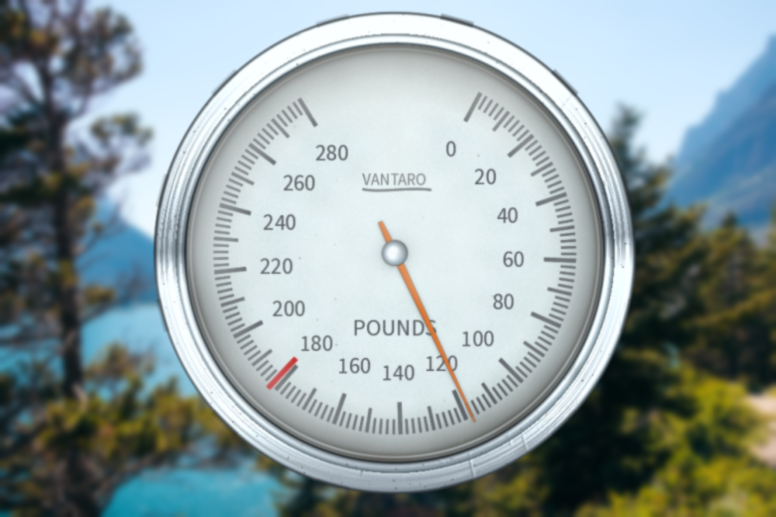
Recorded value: 118 lb
